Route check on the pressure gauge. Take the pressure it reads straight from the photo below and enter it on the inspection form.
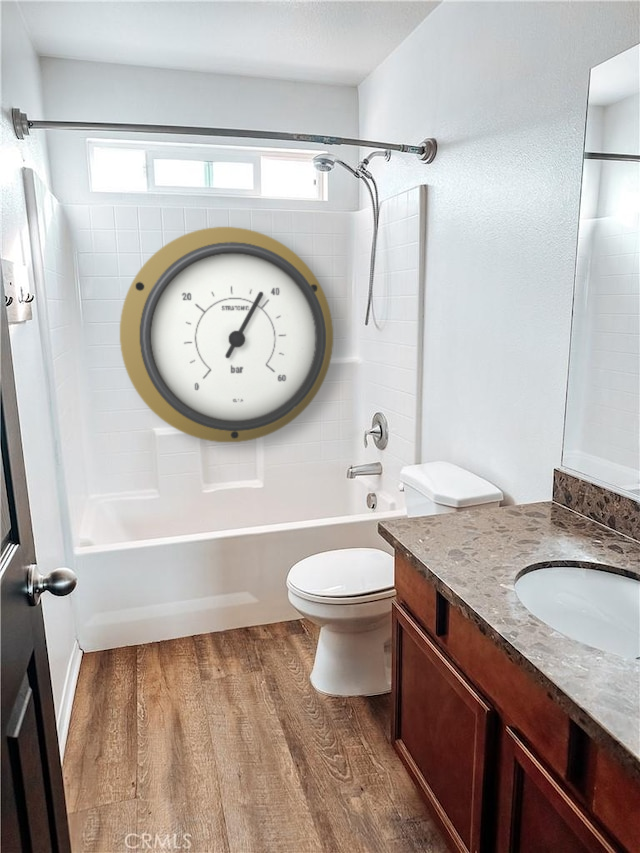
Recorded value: 37.5 bar
